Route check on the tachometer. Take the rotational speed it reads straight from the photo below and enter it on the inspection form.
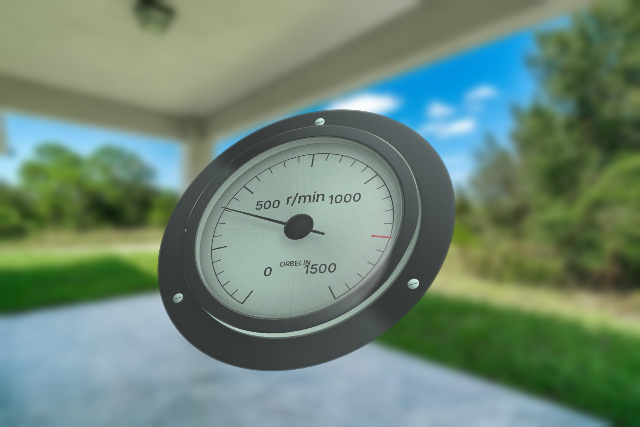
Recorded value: 400 rpm
